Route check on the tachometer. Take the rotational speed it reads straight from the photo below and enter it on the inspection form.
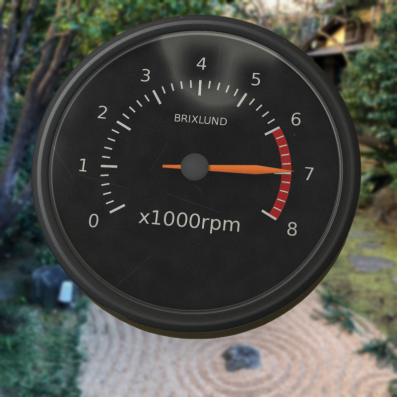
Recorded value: 7000 rpm
